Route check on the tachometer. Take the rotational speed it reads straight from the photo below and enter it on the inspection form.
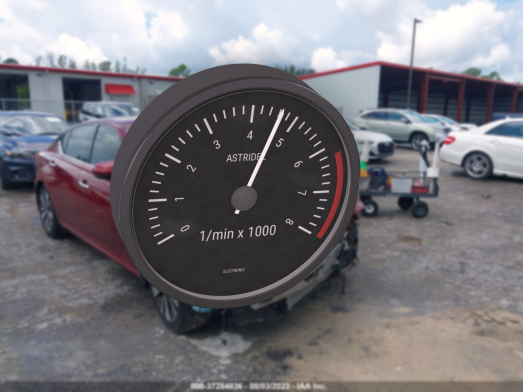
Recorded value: 4600 rpm
